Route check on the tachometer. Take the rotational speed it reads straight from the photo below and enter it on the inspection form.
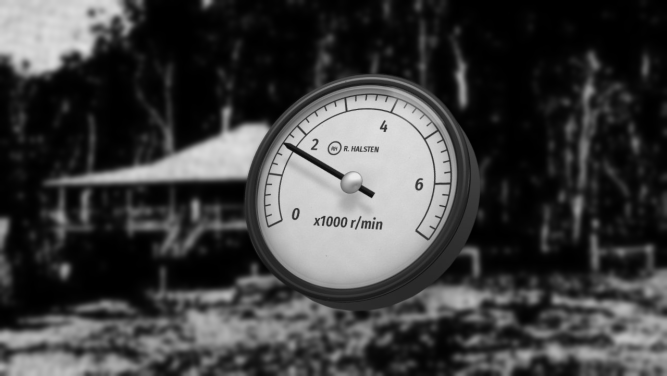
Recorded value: 1600 rpm
